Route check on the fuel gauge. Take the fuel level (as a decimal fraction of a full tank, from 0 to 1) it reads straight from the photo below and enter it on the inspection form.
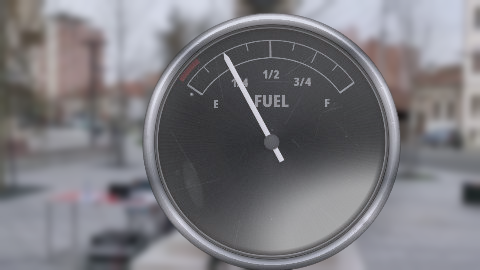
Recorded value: 0.25
